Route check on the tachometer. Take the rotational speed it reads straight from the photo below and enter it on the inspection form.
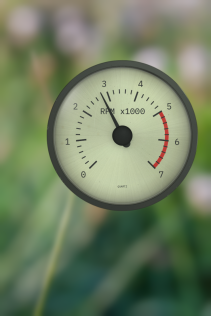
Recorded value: 2800 rpm
